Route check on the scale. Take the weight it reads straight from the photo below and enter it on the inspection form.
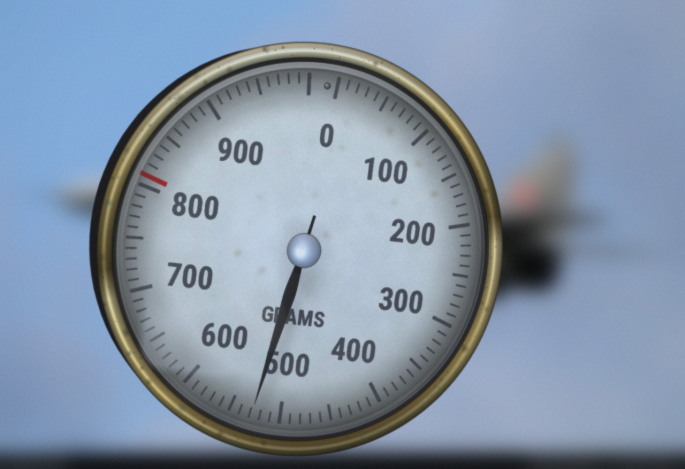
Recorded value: 530 g
